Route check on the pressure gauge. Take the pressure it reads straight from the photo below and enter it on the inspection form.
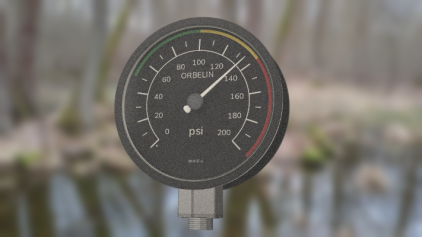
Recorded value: 135 psi
